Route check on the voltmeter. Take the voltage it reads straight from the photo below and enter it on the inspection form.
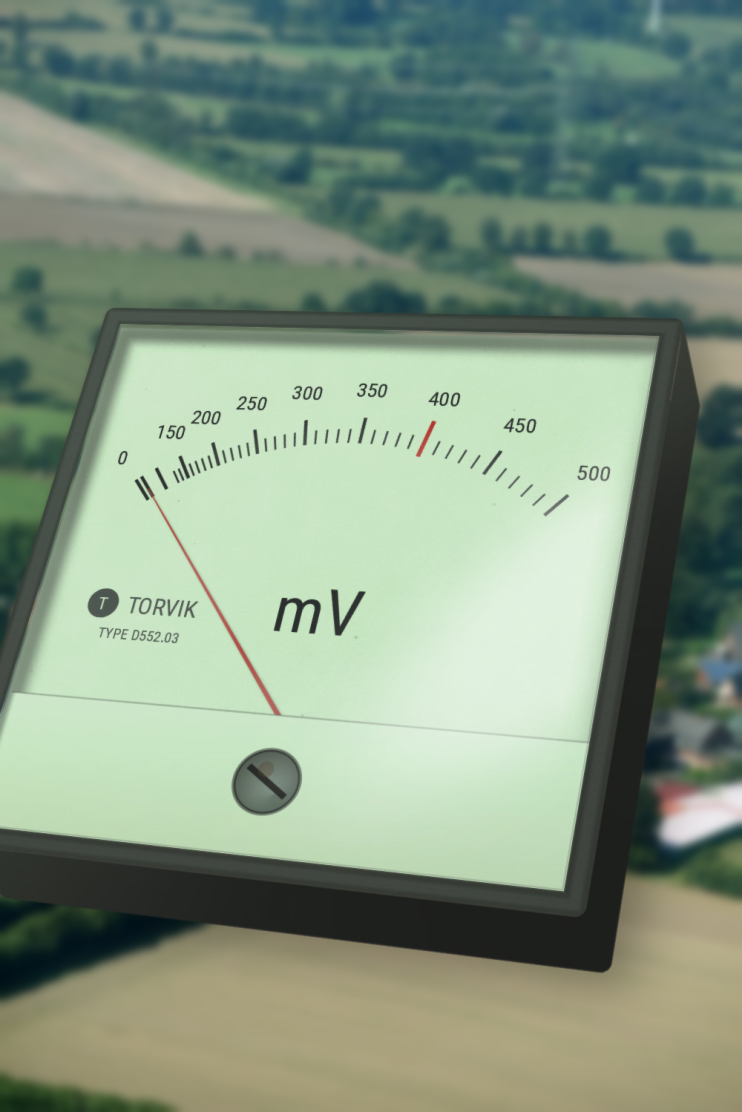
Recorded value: 50 mV
